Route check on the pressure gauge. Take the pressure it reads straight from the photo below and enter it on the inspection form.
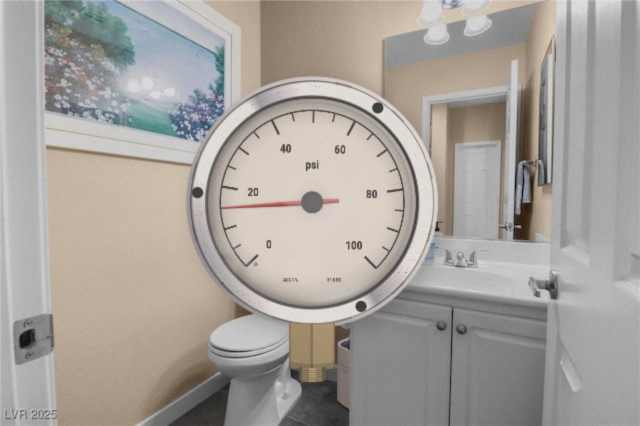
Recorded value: 15 psi
